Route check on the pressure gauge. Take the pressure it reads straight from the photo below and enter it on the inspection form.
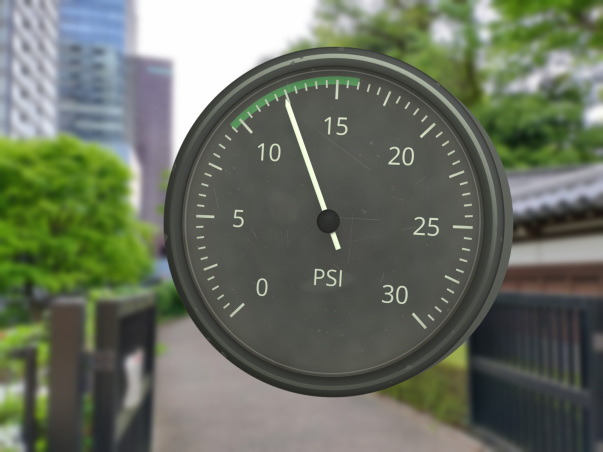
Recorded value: 12.5 psi
